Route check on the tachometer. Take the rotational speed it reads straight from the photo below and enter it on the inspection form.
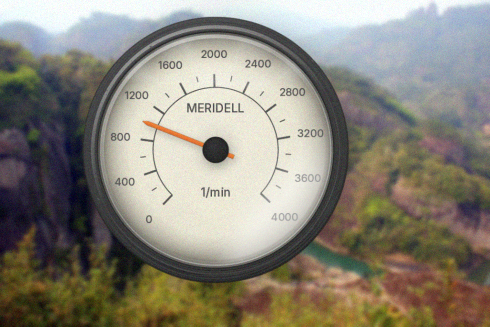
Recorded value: 1000 rpm
